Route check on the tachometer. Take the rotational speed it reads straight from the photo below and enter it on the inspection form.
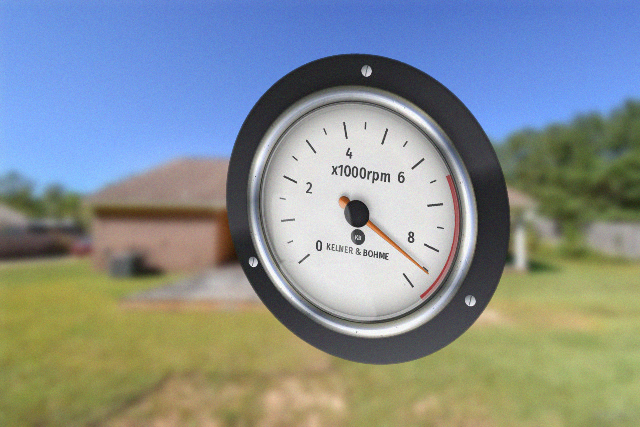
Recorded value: 8500 rpm
